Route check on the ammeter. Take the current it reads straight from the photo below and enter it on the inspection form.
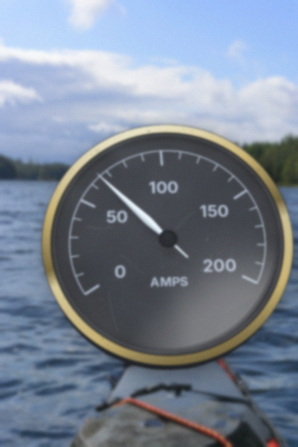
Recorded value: 65 A
